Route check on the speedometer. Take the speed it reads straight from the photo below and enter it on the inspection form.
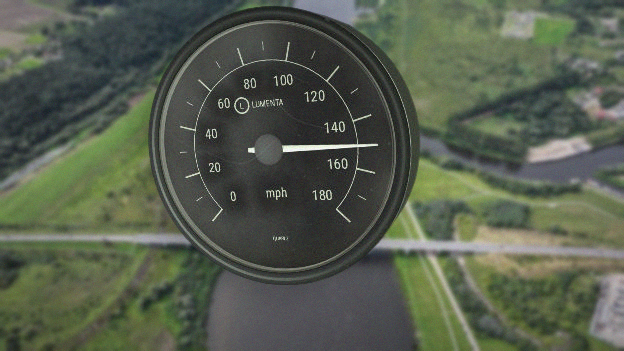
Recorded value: 150 mph
